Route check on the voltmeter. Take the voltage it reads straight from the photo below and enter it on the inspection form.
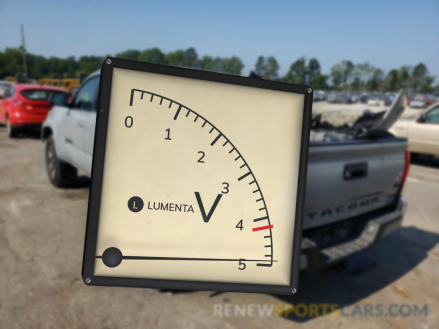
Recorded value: 4.9 V
